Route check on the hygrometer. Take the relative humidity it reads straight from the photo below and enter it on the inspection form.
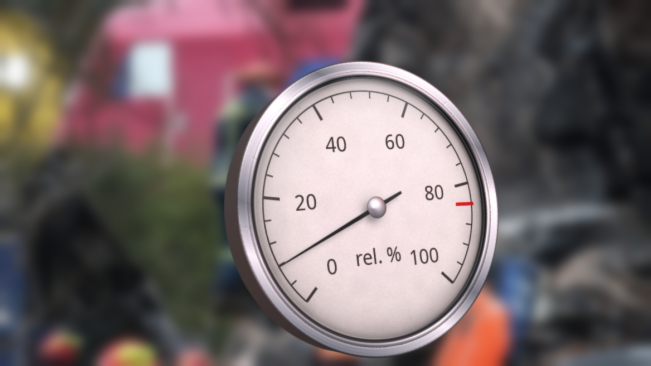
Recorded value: 8 %
